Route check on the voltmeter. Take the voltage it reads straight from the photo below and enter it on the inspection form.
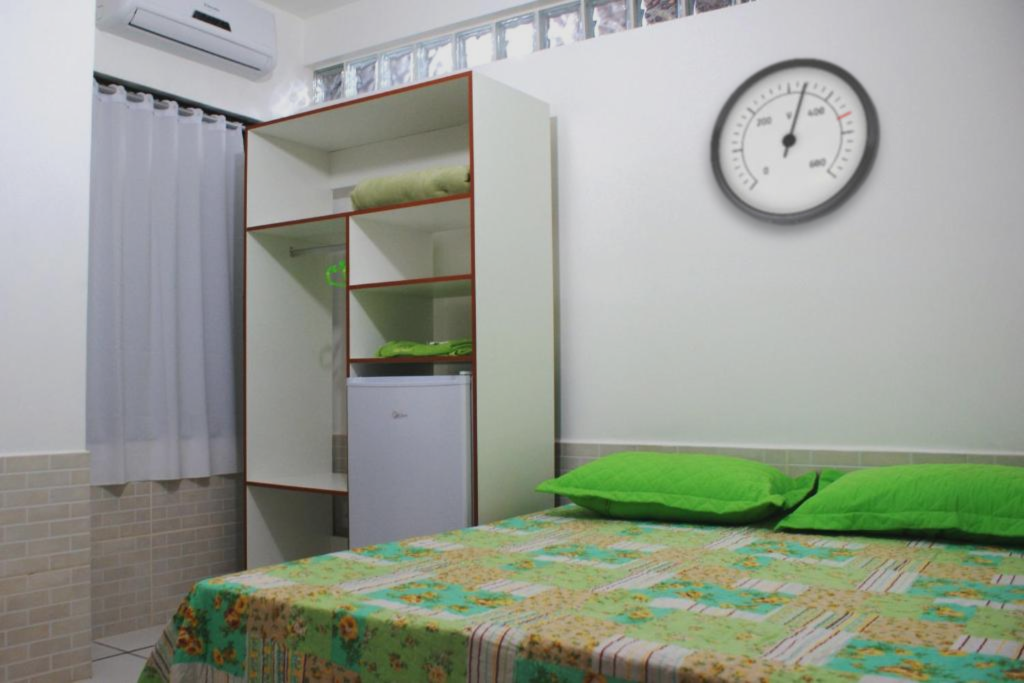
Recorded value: 340 V
